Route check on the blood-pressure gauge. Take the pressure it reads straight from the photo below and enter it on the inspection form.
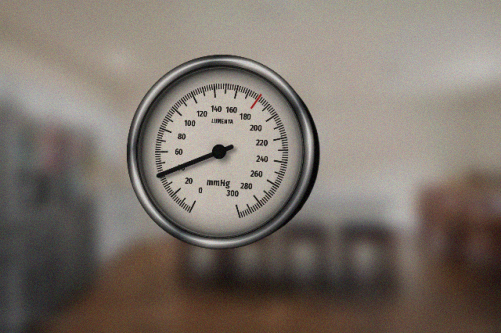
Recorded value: 40 mmHg
